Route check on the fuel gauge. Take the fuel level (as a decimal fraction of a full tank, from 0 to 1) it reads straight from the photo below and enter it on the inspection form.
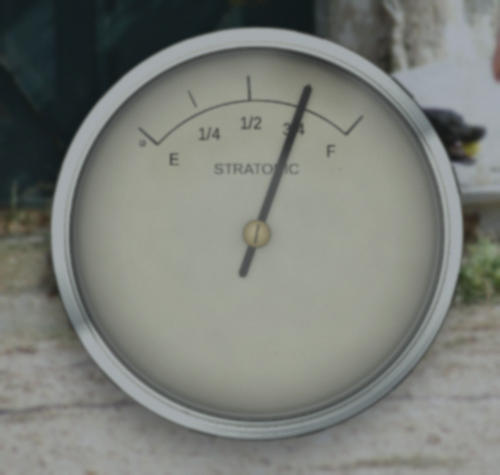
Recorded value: 0.75
